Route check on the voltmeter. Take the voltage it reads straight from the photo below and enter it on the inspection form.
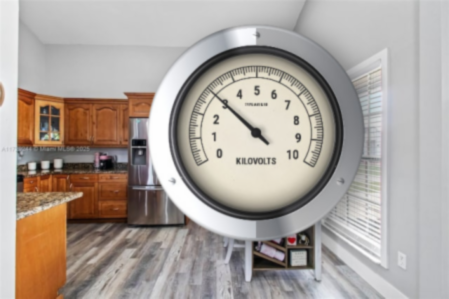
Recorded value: 3 kV
